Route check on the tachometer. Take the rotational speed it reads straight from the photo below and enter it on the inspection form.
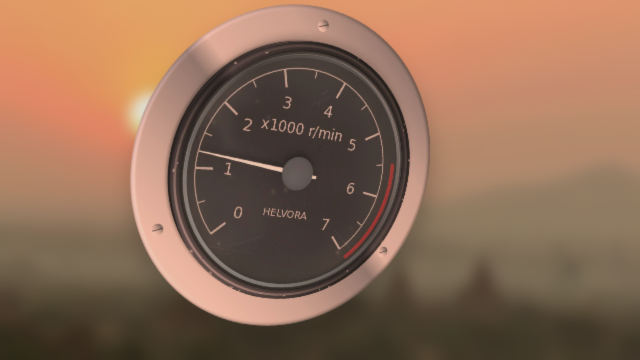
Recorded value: 1250 rpm
